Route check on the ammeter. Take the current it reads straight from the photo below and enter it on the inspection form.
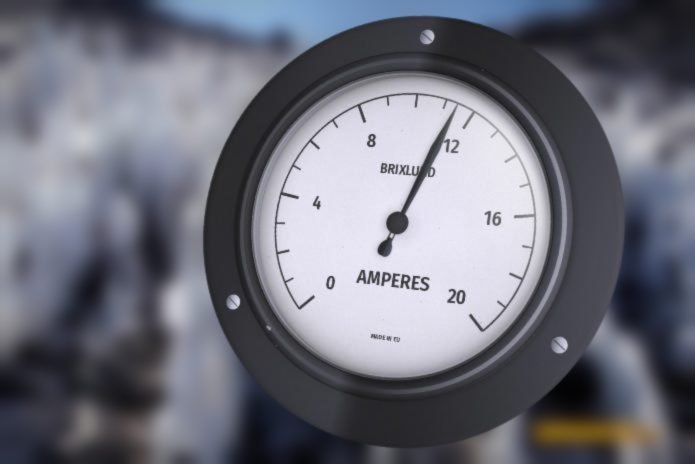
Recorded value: 11.5 A
